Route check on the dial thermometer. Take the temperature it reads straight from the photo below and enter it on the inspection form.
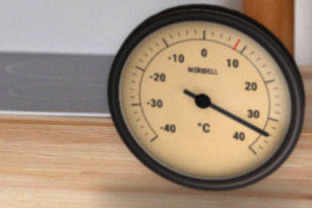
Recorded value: 34 °C
